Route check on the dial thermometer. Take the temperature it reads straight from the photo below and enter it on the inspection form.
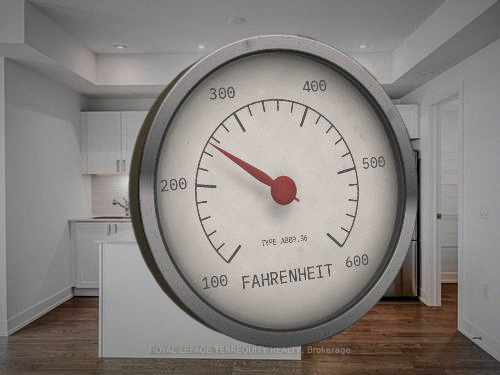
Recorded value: 250 °F
